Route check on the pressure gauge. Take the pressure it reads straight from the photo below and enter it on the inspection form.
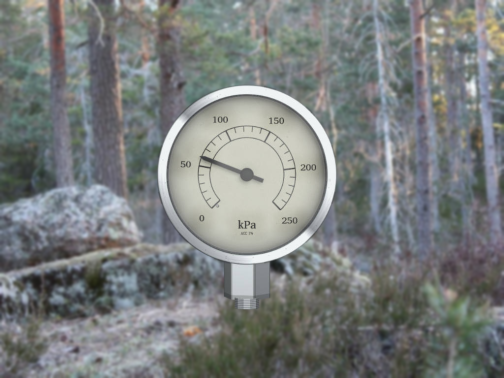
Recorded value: 60 kPa
